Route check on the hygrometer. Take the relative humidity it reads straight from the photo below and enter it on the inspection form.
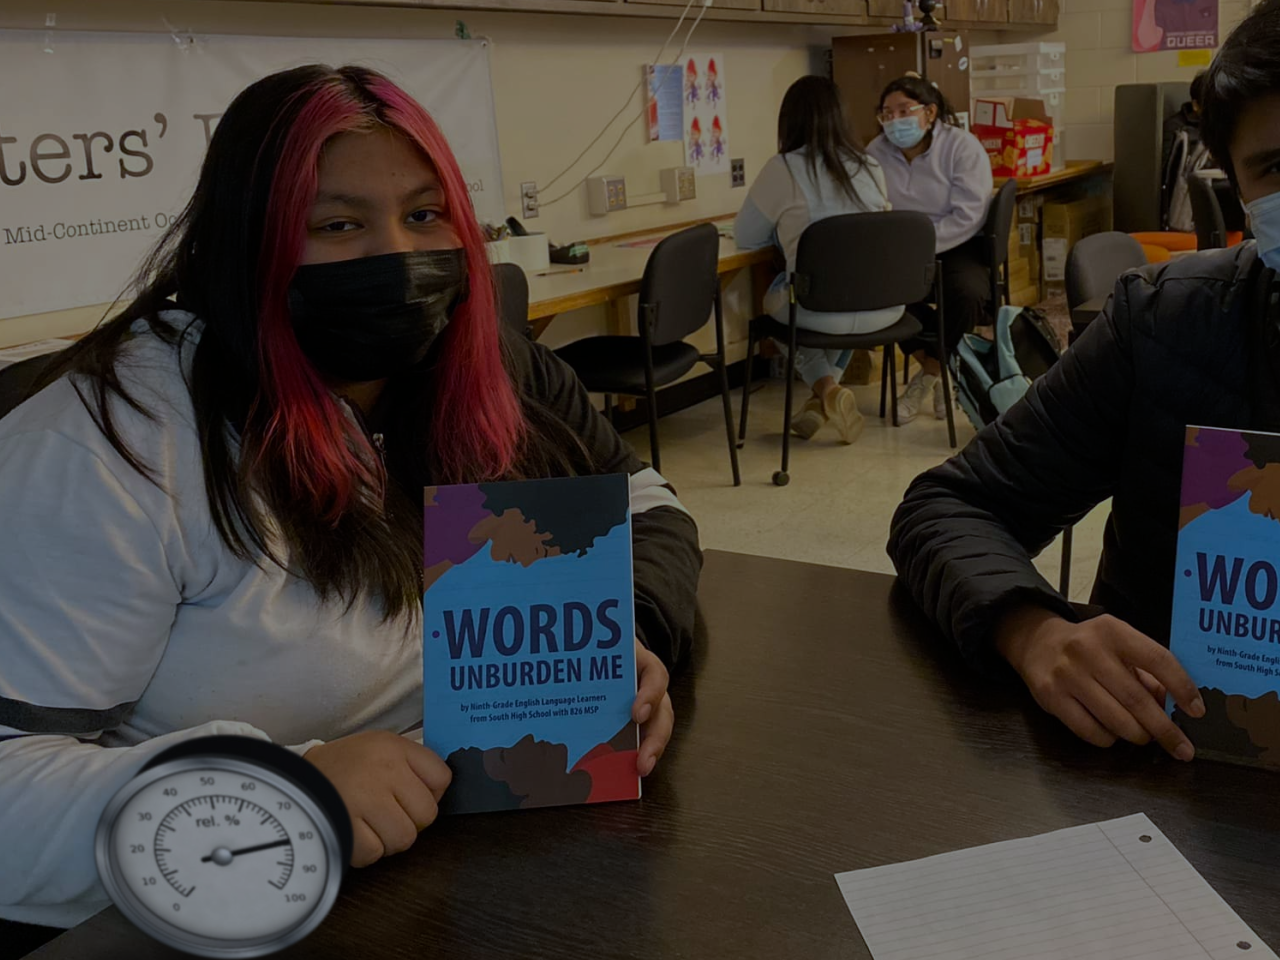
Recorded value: 80 %
